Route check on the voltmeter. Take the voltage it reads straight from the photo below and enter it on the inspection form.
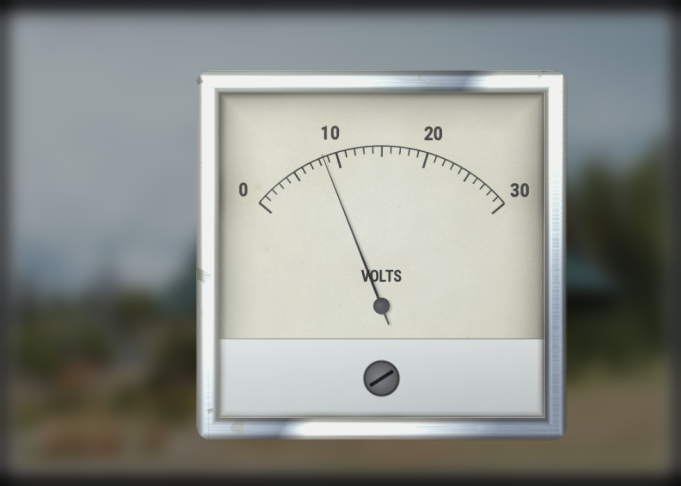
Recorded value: 8.5 V
